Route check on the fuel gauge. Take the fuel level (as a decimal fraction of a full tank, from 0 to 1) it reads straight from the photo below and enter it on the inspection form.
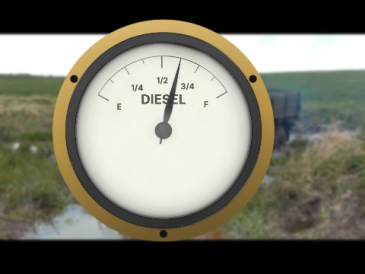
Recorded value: 0.625
